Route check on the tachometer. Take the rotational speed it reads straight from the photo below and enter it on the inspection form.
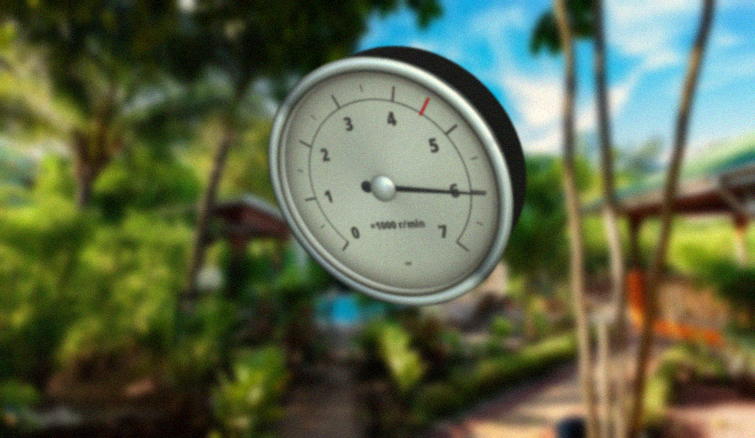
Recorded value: 6000 rpm
